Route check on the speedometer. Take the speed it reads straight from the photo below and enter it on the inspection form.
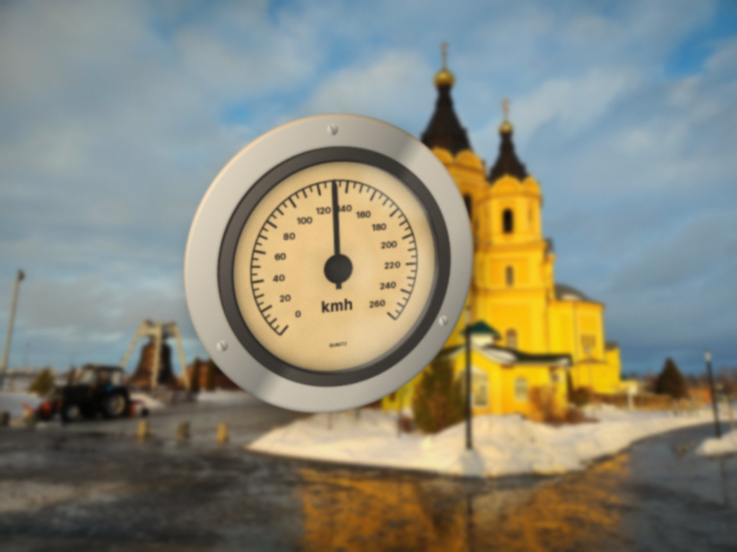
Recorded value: 130 km/h
